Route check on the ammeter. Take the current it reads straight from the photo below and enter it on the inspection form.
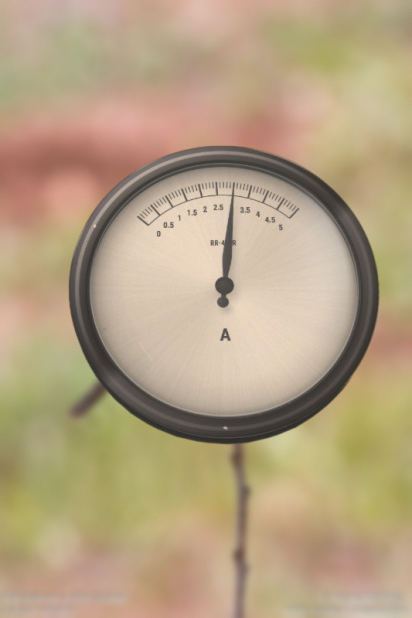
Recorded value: 3 A
